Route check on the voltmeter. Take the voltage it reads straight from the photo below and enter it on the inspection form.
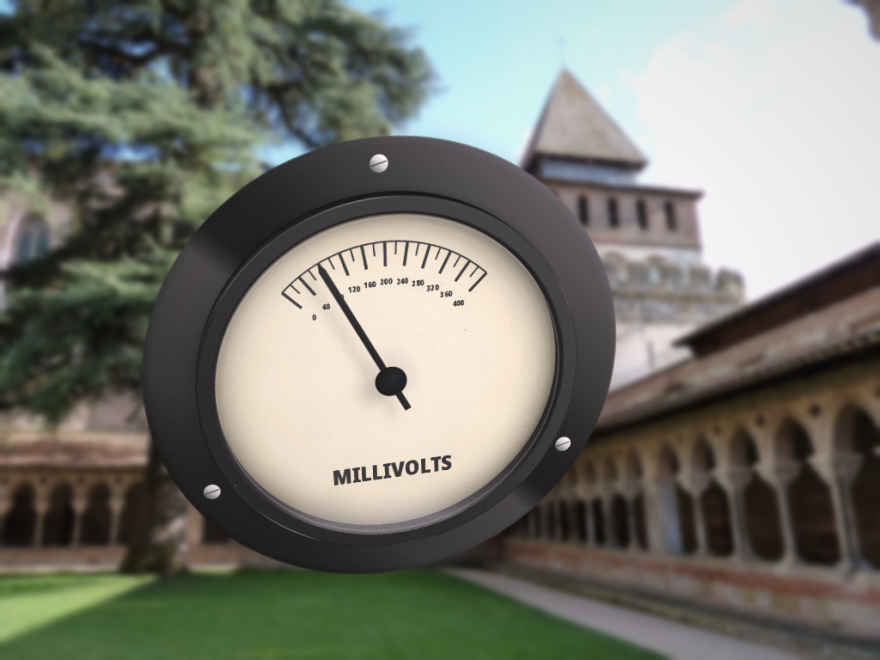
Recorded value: 80 mV
